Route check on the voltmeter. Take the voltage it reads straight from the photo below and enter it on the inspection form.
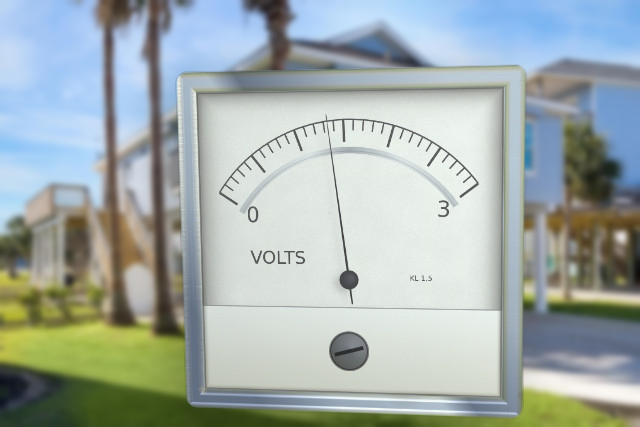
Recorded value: 1.35 V
